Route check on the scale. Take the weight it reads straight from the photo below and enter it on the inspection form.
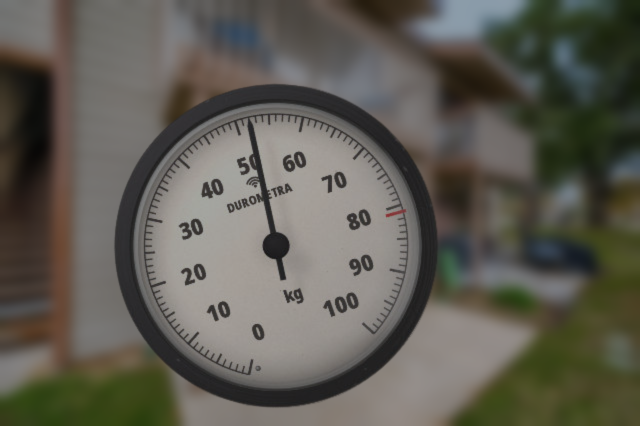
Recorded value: 52 kg
